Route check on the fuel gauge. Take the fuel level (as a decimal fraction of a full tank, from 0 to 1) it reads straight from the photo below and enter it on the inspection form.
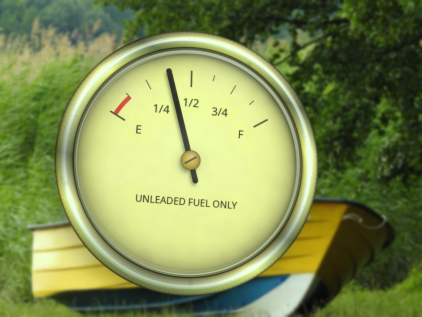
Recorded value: 0.375
